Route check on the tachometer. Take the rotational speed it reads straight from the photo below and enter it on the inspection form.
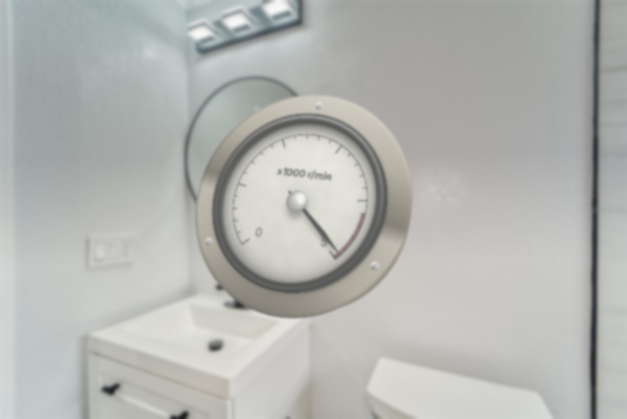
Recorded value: 4900 rpm
